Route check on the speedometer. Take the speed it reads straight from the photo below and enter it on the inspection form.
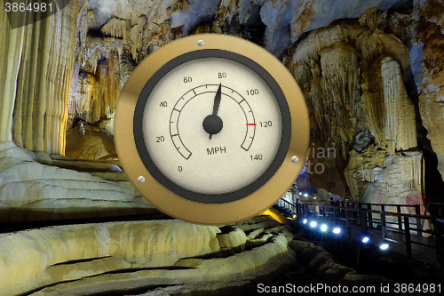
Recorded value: 80 mph
